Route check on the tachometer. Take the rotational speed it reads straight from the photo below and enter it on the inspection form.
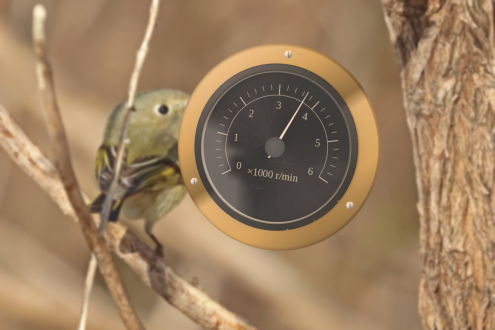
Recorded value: 3700 rpm
